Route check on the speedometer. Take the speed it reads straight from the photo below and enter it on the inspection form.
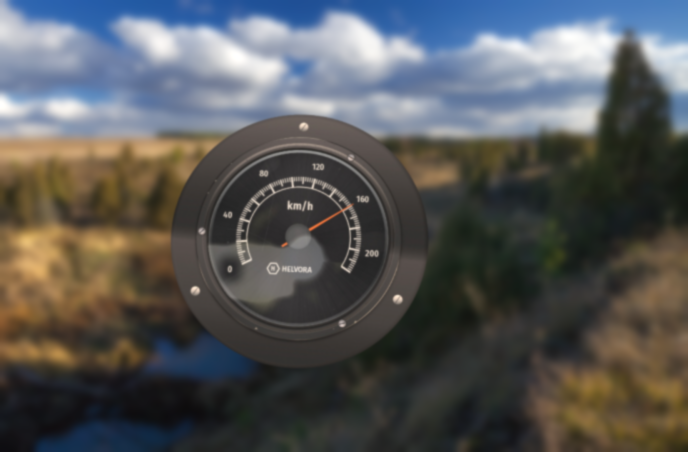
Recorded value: 160 km/h
